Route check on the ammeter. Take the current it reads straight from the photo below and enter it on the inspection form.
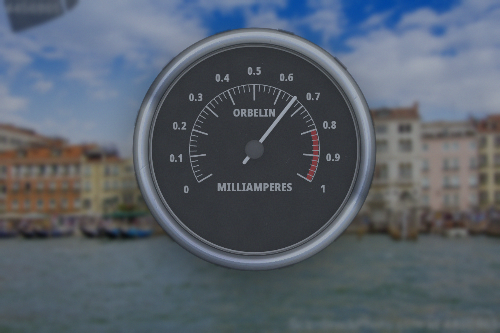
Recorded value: 0.66 mA
